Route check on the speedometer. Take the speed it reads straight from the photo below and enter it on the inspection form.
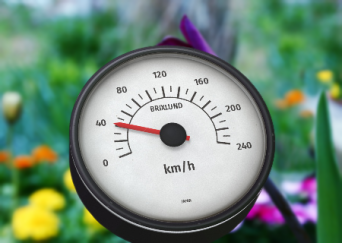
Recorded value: 40 km/h
